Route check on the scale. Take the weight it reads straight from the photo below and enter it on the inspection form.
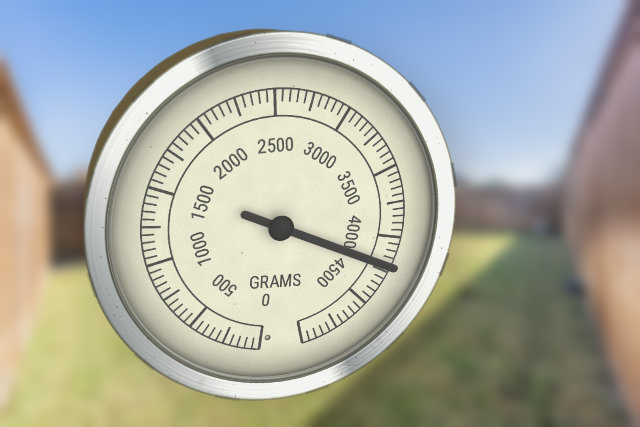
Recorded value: 4200 g
